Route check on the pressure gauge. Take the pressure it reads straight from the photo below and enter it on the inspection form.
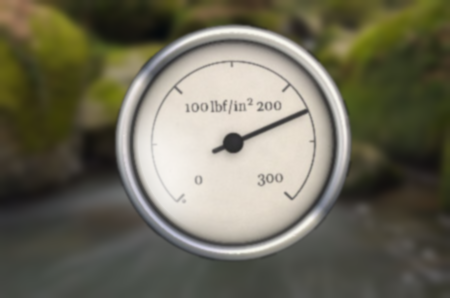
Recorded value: 225 psi
